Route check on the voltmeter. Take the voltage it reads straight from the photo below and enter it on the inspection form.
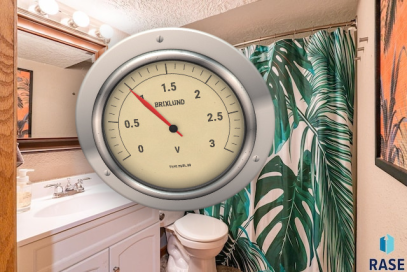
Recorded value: 1 V
